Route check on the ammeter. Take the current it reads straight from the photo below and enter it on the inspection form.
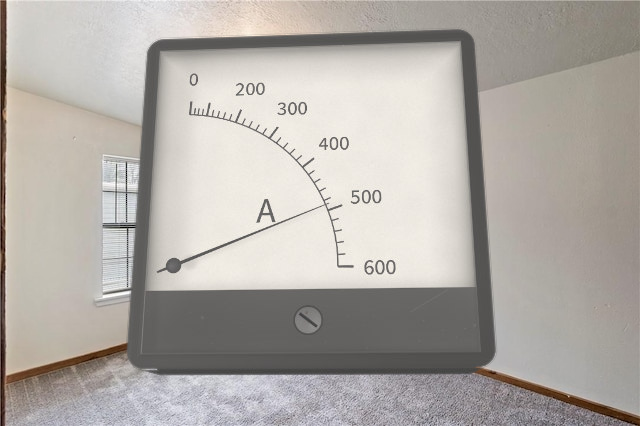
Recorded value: 490 A
